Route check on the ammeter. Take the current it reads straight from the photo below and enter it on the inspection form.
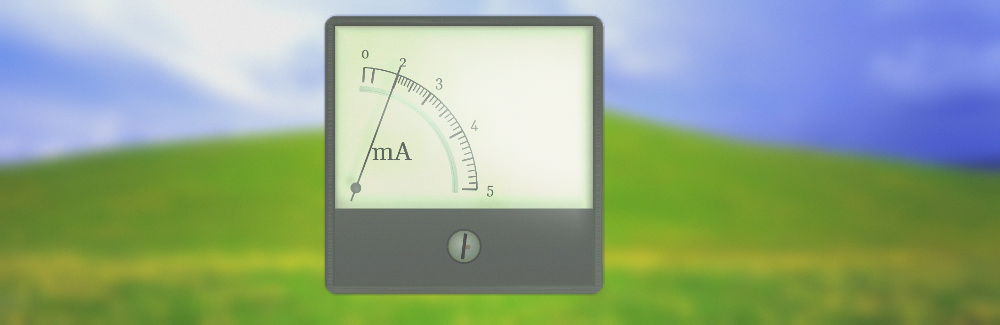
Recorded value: 2 mA
